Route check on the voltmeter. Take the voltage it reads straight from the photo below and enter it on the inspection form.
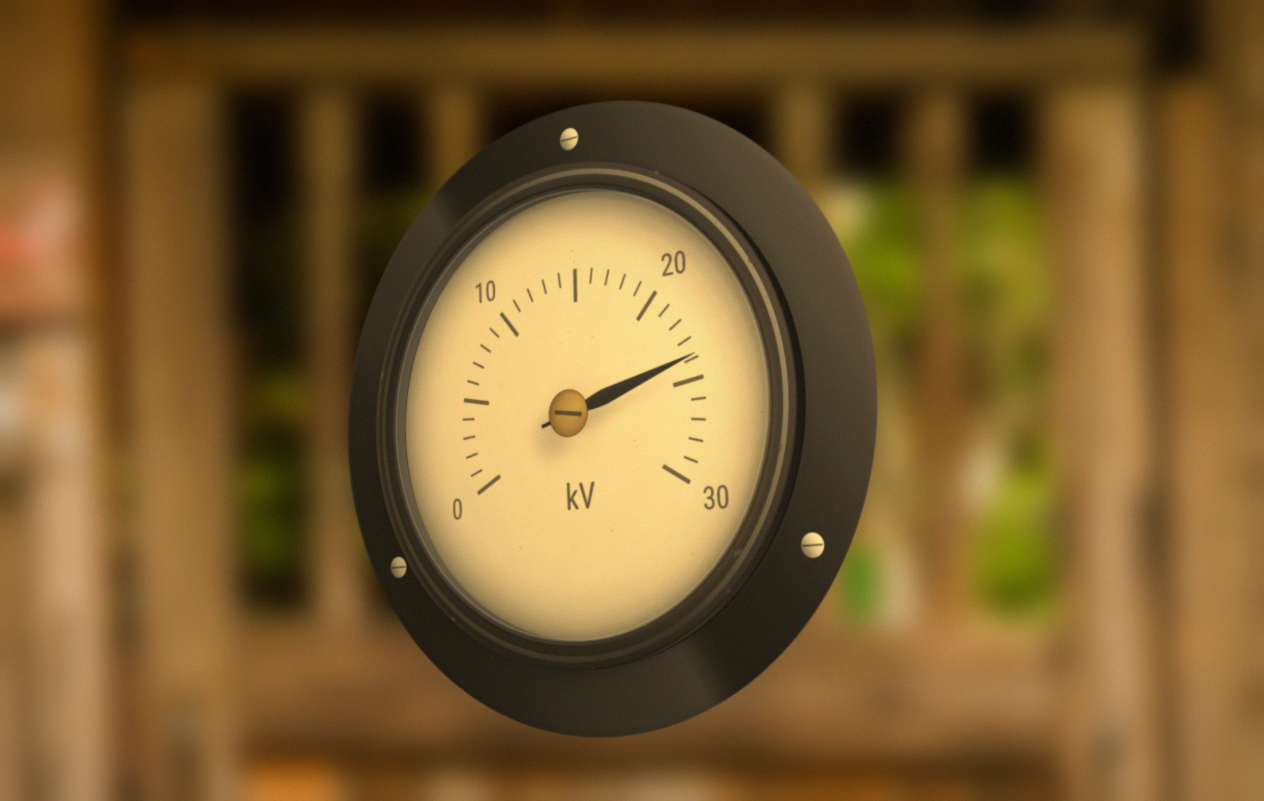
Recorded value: 24 kV
